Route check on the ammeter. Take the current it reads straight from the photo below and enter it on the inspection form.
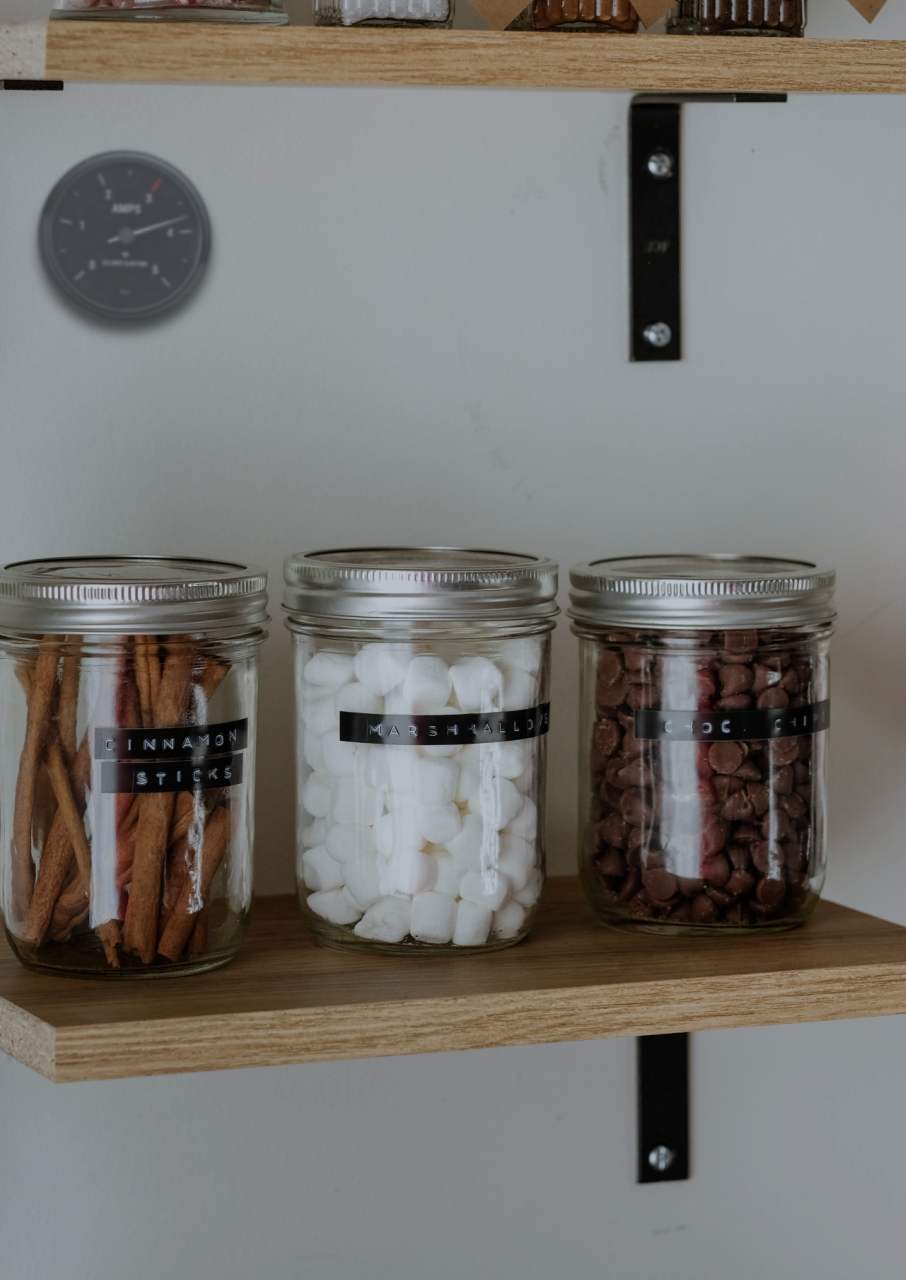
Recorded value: 3.75 A
